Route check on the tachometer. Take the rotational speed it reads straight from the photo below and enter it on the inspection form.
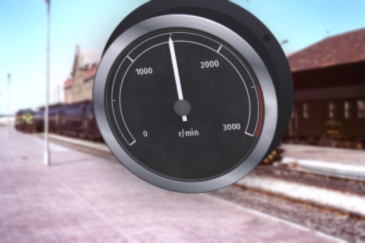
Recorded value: 1500 rpm
